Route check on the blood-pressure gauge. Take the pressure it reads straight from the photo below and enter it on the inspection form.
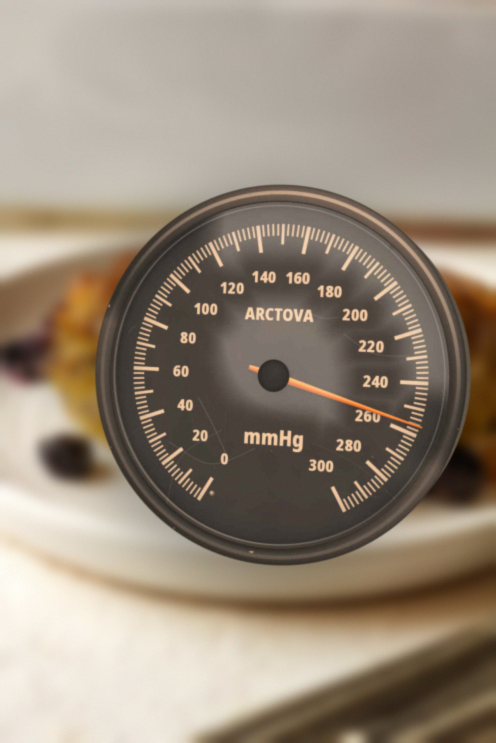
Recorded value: 256 mmHg
